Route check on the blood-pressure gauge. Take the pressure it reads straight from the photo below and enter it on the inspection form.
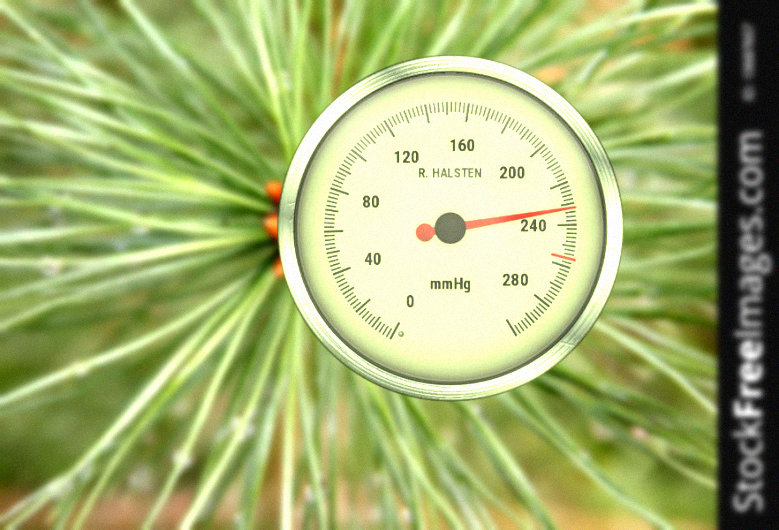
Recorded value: 232 mmHg
